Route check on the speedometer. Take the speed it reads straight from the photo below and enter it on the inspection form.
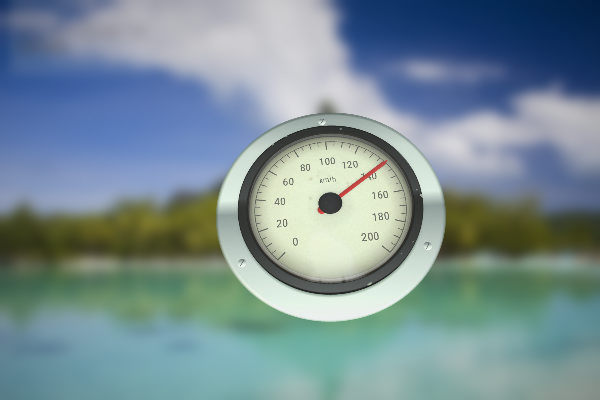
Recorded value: 140 km/h
